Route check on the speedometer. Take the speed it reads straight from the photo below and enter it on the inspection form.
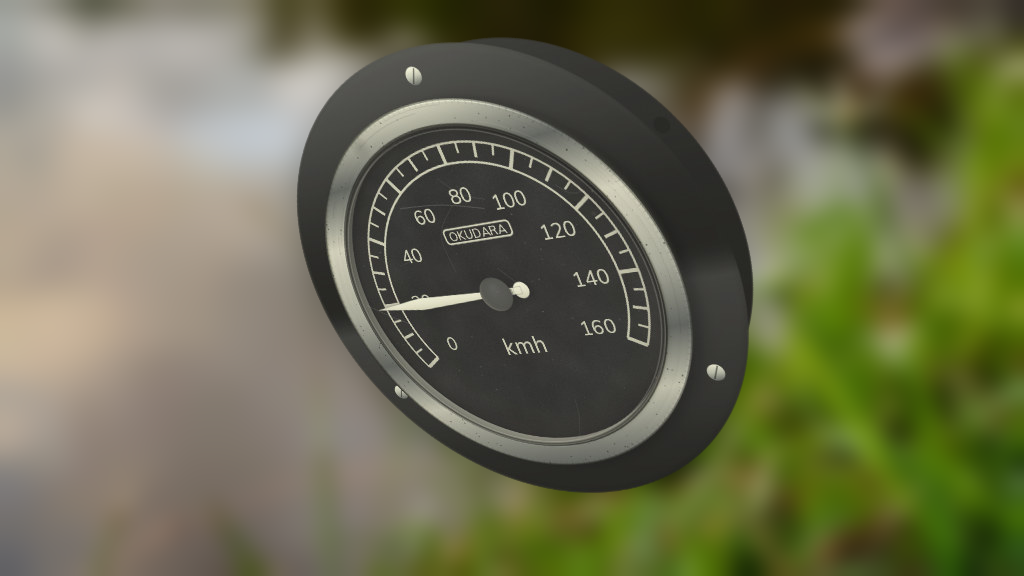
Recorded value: 20 km/h
